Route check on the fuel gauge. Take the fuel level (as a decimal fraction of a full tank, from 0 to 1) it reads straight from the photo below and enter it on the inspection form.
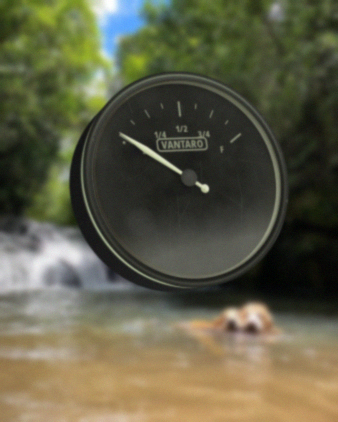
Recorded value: 0
